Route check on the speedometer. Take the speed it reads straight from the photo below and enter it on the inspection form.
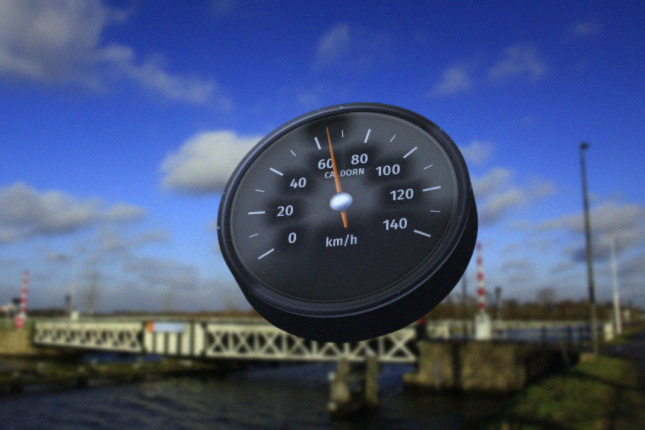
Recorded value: 65 km/h
